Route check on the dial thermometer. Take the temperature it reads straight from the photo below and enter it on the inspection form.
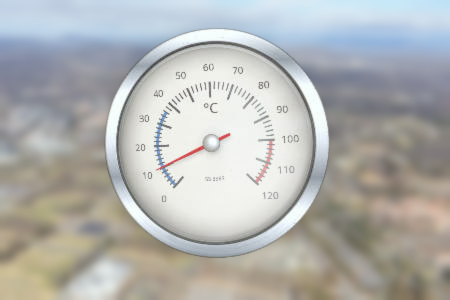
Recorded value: 10 °C
